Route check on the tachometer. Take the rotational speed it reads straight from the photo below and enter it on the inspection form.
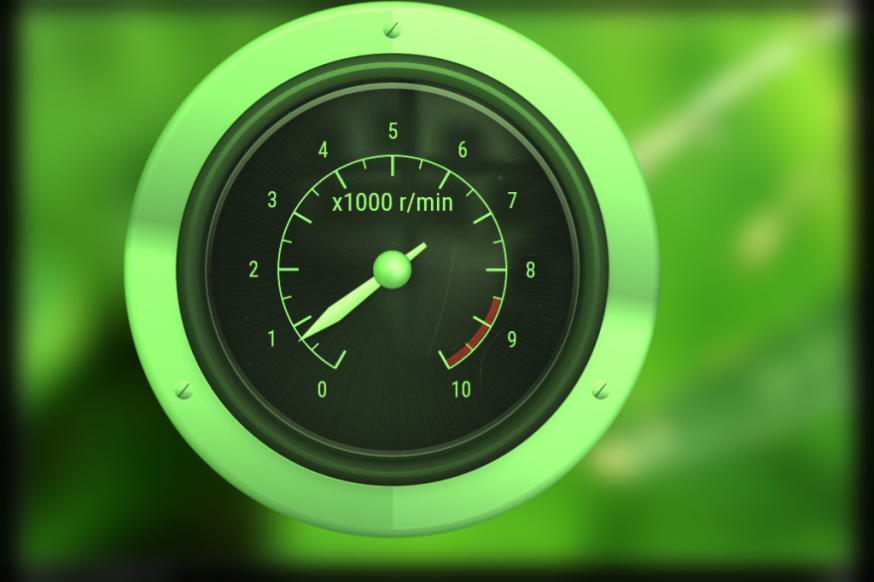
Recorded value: 750 rpm
